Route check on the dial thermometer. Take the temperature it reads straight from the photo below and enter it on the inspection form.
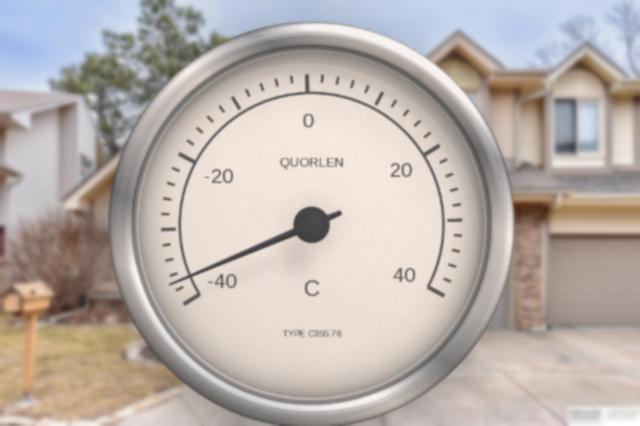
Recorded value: -37 °C
